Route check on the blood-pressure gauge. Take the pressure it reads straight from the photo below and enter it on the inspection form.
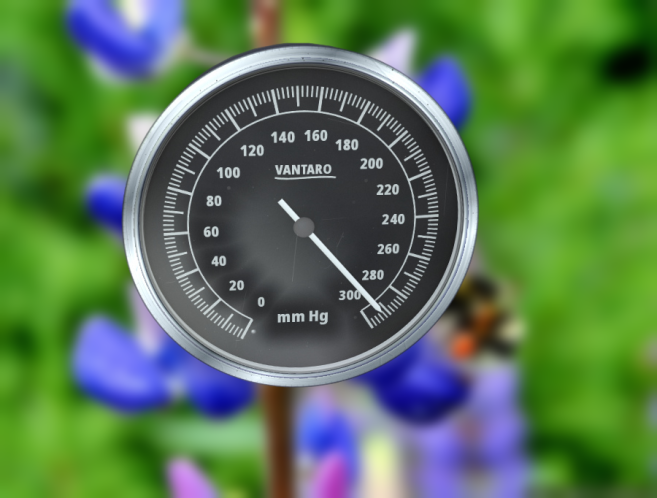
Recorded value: 292 mmHg
